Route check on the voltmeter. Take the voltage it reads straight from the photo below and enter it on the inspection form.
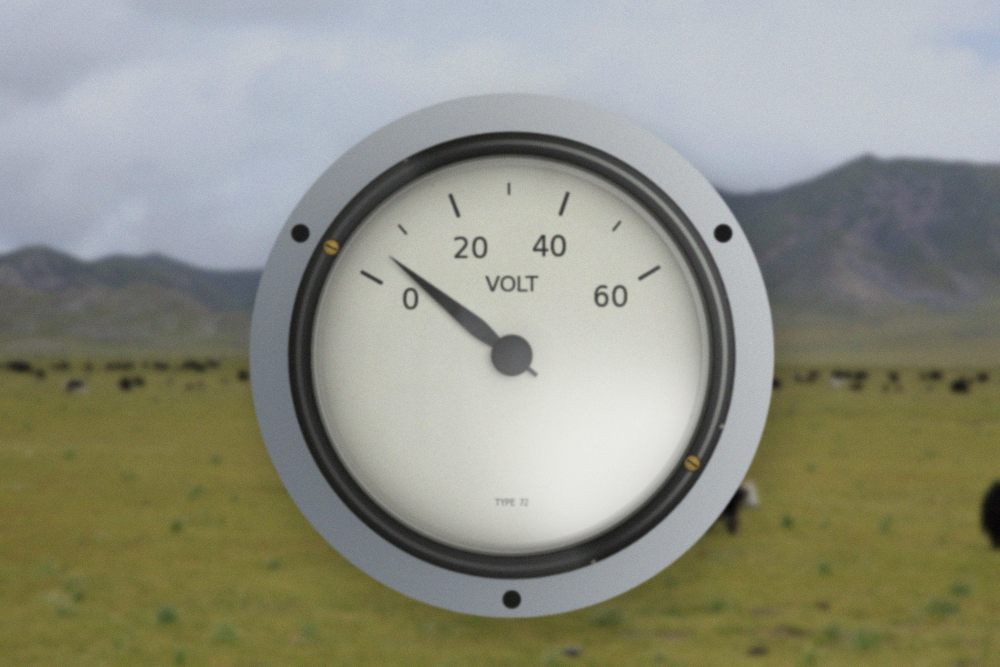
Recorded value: 5 V
